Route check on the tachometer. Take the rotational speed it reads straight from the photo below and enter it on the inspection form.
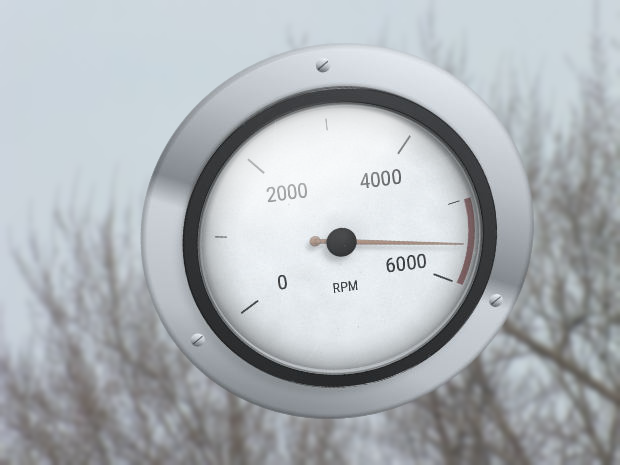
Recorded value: 5500 rpm
